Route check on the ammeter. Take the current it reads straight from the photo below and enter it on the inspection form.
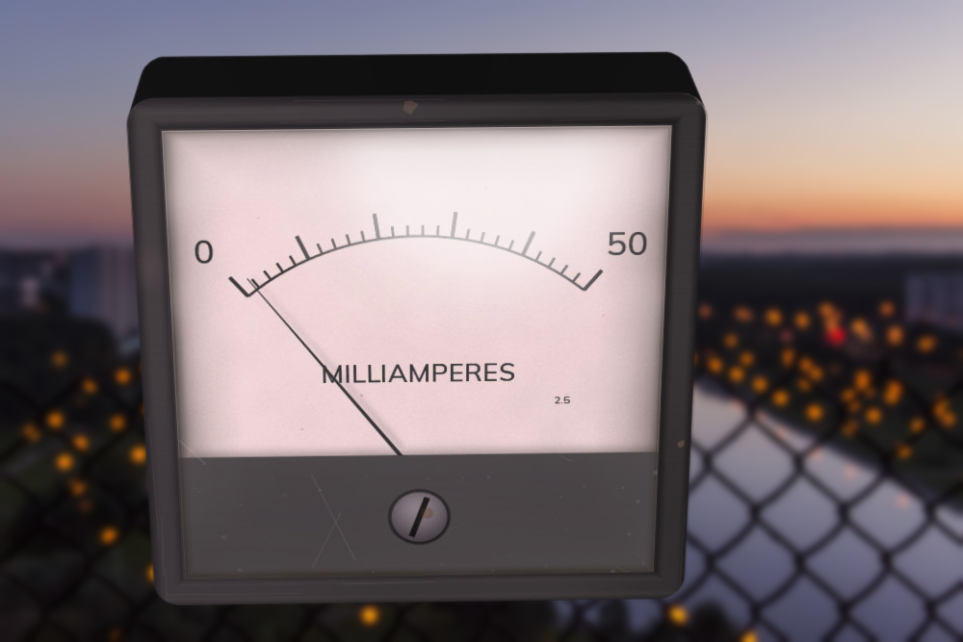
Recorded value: 2 mA
